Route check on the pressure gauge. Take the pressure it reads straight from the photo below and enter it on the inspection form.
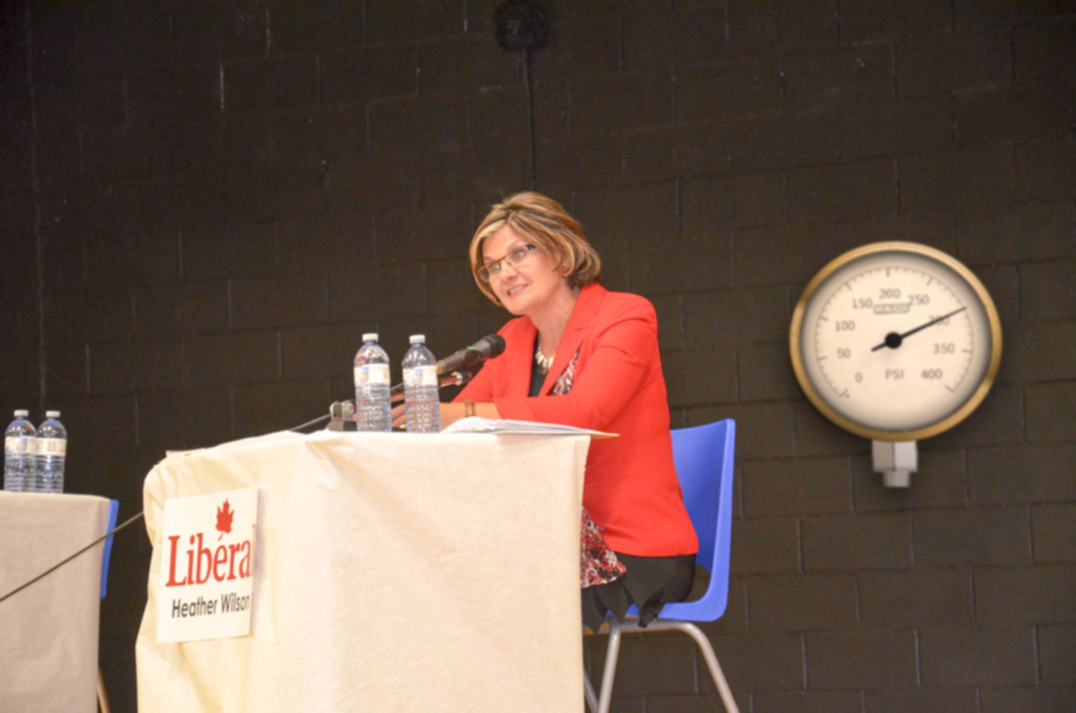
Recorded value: 300 psi
